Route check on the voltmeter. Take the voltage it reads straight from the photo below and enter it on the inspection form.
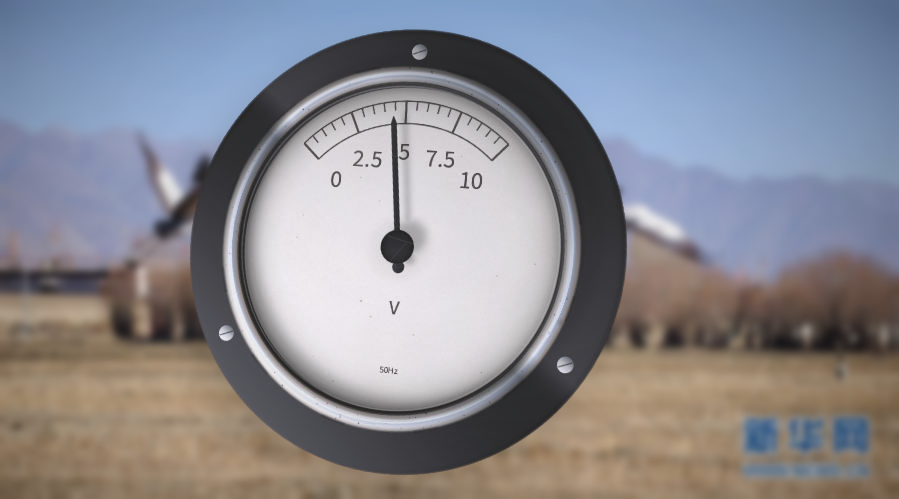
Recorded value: 4.5 V
